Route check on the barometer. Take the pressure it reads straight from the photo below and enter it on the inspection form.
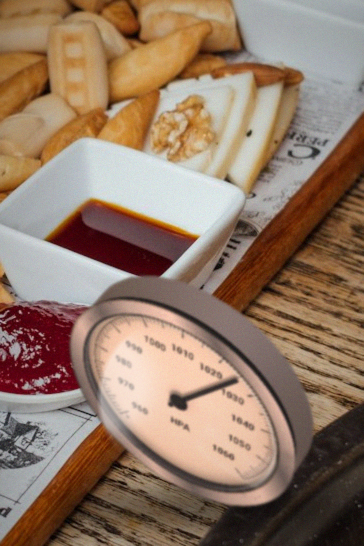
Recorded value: 1025 hPa
